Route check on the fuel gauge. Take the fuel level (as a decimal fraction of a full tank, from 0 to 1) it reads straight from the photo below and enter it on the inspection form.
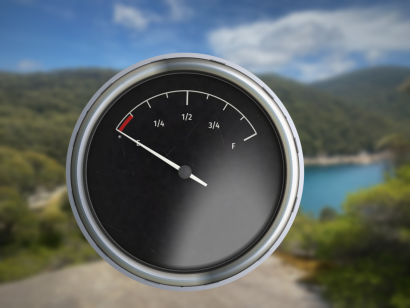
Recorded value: 0
